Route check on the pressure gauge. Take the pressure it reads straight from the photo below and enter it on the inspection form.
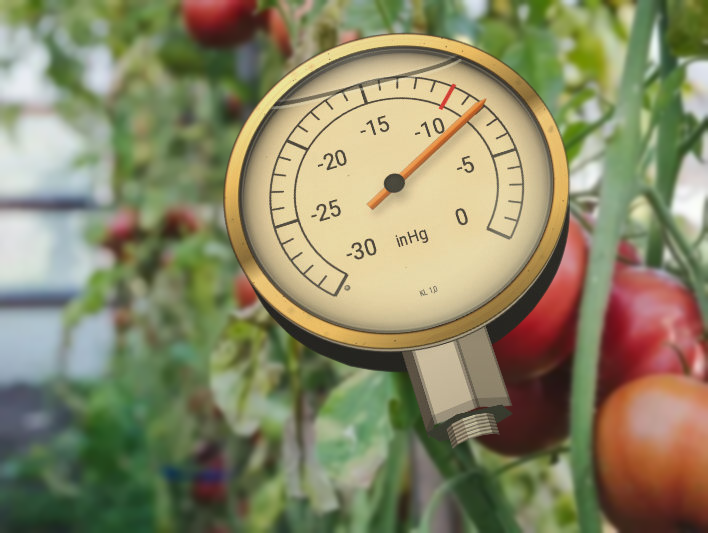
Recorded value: -8 inHg
